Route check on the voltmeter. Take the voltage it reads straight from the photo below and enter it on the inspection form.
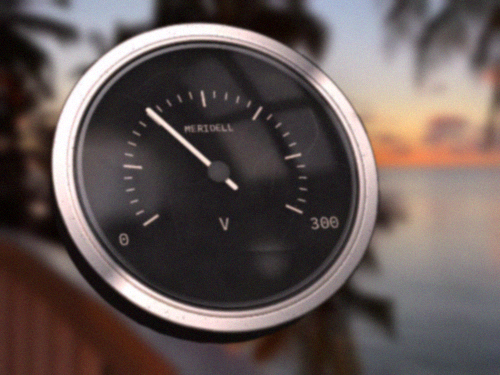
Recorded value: 100 V
